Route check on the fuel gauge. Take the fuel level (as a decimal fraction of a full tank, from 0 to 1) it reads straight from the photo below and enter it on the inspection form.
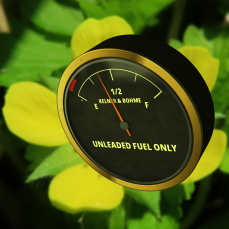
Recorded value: 0.375
